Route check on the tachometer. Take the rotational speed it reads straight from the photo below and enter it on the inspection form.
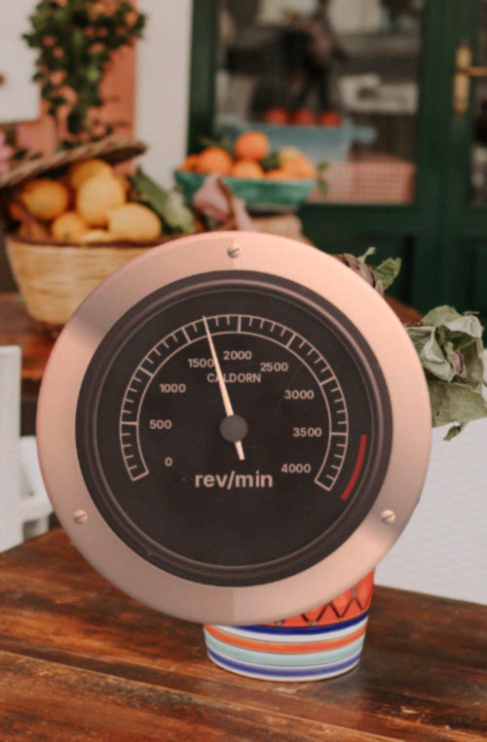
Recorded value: 1700 rpm
